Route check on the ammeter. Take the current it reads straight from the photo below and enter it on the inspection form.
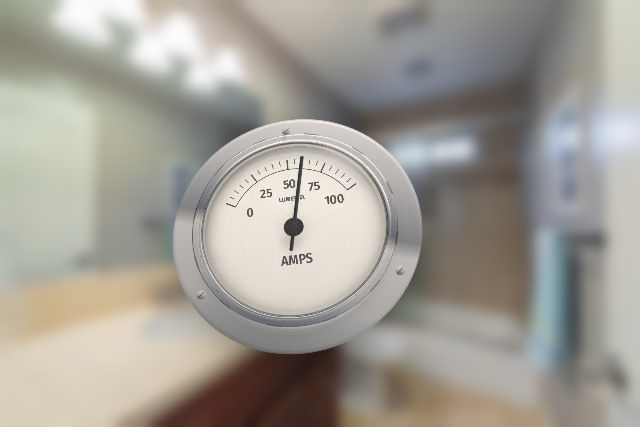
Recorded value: 60 A
